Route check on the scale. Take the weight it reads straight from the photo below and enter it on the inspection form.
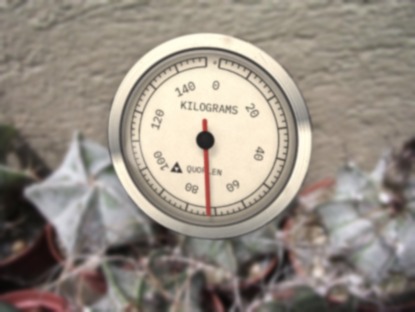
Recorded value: 72 kg
